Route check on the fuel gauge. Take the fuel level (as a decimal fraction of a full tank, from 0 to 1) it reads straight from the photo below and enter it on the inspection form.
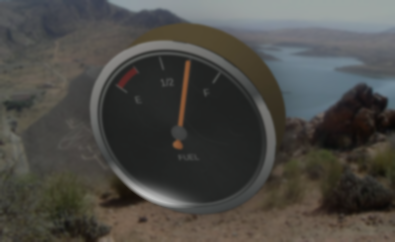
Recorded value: 0.75
